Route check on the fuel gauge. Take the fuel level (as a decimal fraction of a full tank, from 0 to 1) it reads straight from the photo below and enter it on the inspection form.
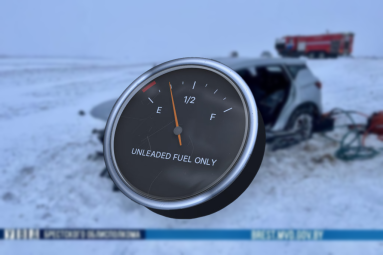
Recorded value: 0.25
